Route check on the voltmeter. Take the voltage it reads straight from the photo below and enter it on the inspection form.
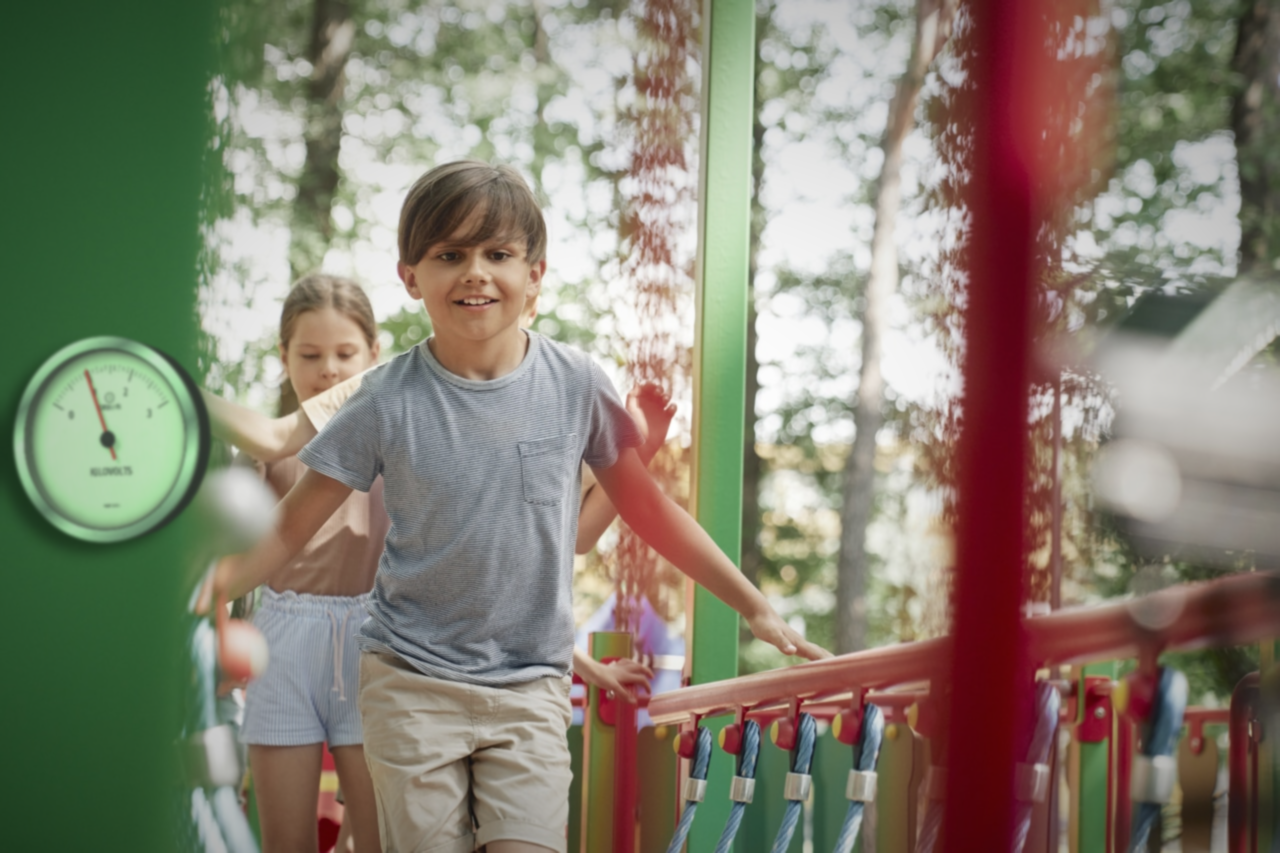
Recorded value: 1 kV
